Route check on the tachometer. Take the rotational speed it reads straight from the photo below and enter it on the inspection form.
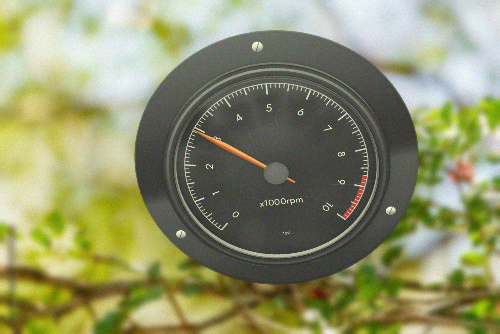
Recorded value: 3000 rpm
